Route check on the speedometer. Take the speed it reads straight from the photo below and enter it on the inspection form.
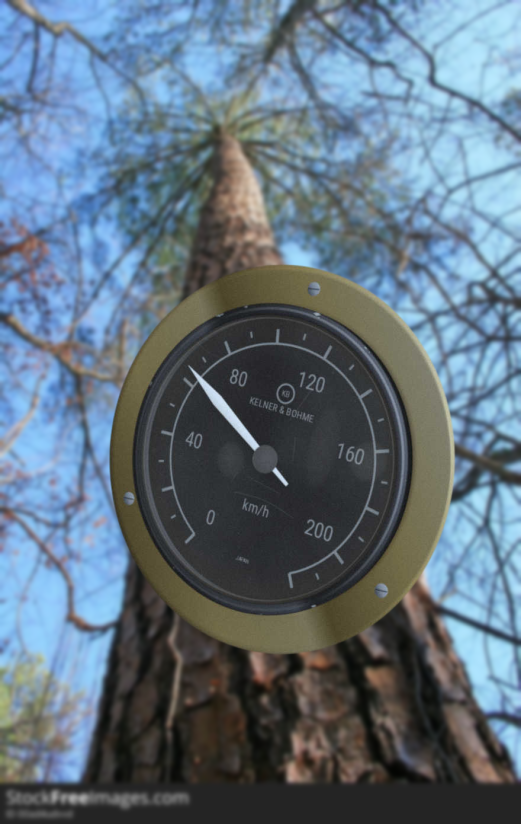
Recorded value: 65 km/h
